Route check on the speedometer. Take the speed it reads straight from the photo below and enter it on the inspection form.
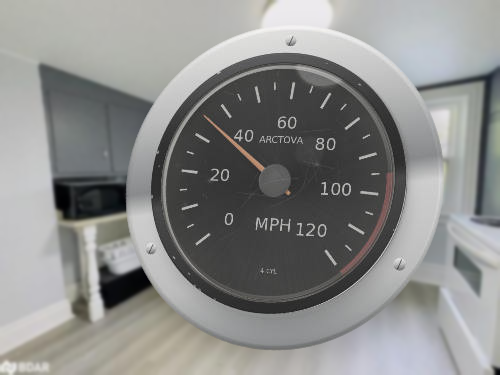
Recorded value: 35 mph
